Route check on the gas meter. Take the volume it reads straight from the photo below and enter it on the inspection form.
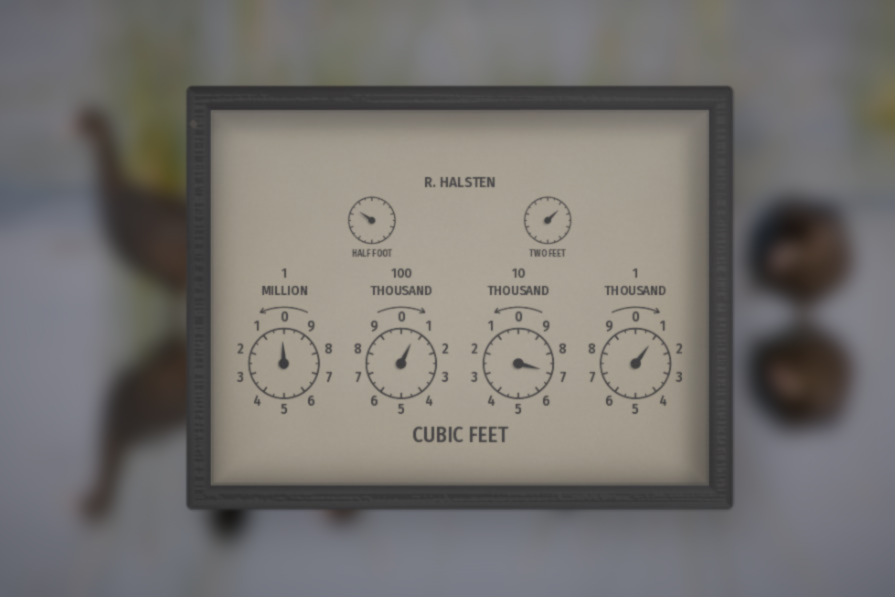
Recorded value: 7100 ft³
